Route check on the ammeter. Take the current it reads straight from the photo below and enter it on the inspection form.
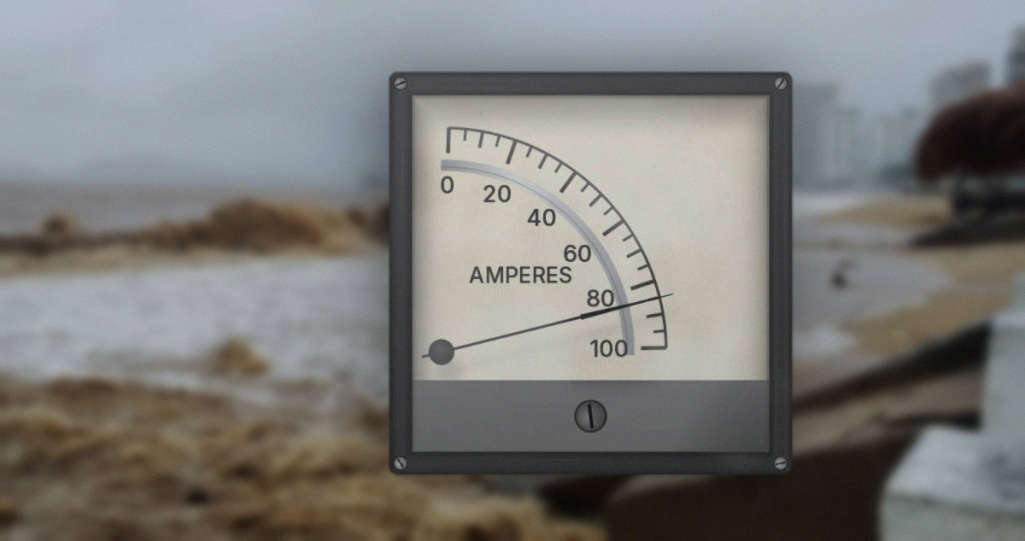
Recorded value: 85 A
